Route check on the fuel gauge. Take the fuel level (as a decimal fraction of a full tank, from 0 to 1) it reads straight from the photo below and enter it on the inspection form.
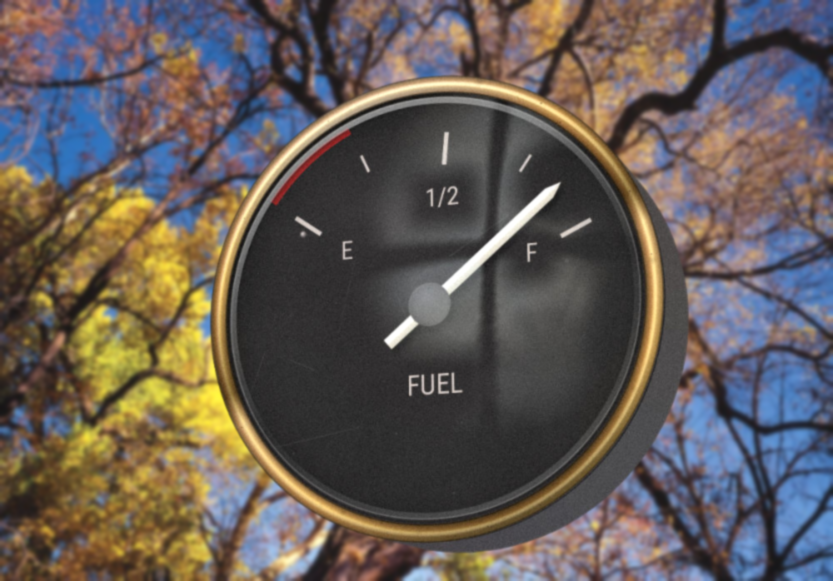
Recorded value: 0.875
